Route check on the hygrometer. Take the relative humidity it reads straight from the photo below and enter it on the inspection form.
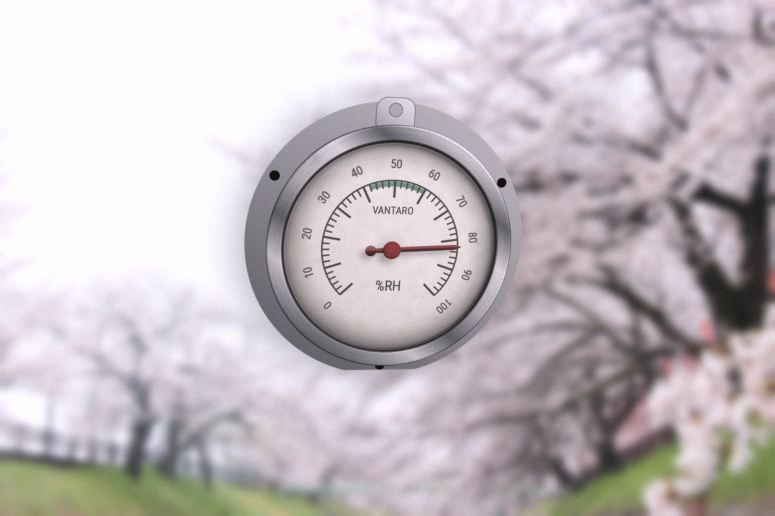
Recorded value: 82 %
